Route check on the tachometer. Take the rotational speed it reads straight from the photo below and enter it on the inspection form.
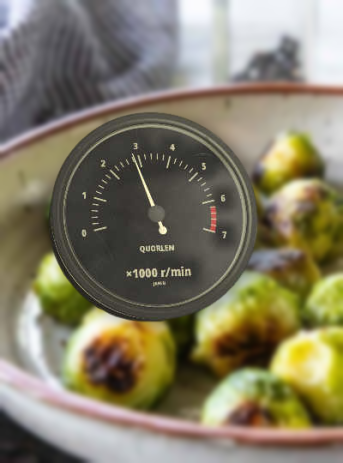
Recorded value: 2800 rpm
